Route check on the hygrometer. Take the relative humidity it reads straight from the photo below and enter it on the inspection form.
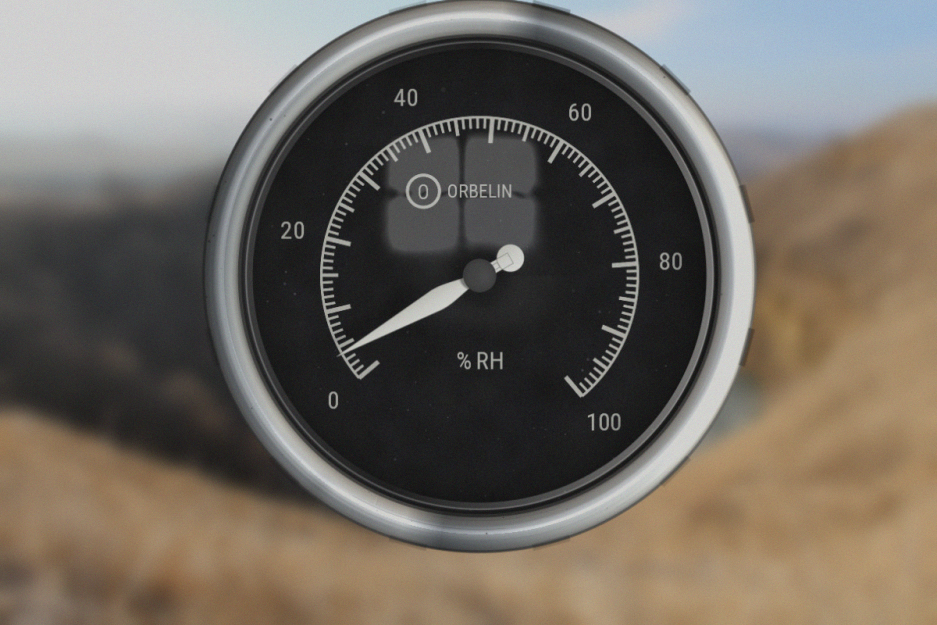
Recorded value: 4 %
